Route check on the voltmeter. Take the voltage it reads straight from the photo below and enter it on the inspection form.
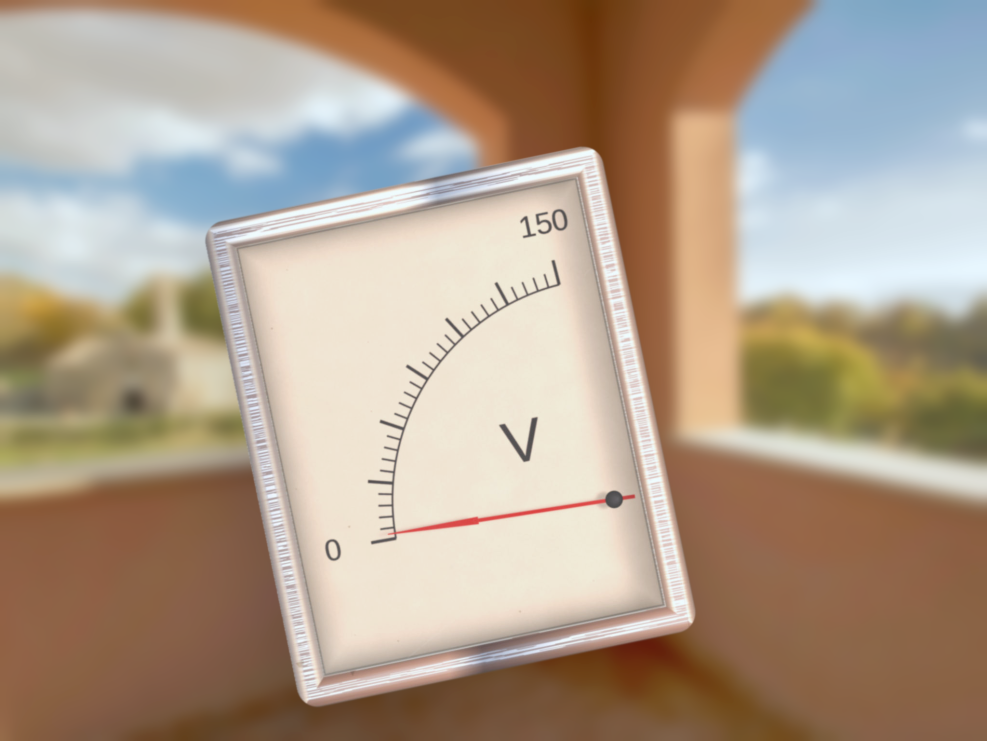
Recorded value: 2.5 V
